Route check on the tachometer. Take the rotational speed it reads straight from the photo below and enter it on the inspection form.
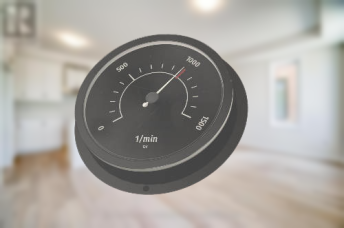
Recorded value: 1000 rpm
